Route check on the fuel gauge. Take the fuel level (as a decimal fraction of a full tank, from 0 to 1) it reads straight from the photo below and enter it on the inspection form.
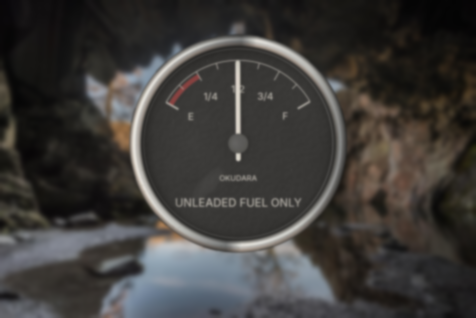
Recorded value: 0.5
